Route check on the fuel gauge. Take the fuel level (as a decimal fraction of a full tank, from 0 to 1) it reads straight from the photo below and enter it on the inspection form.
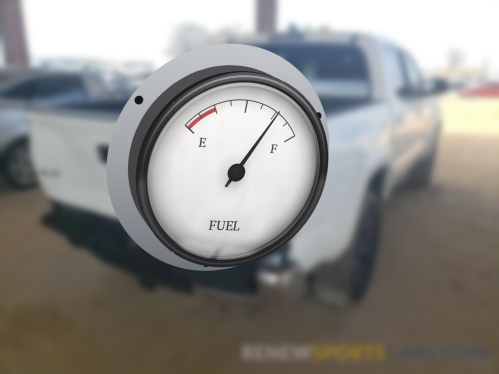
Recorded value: 0.75
